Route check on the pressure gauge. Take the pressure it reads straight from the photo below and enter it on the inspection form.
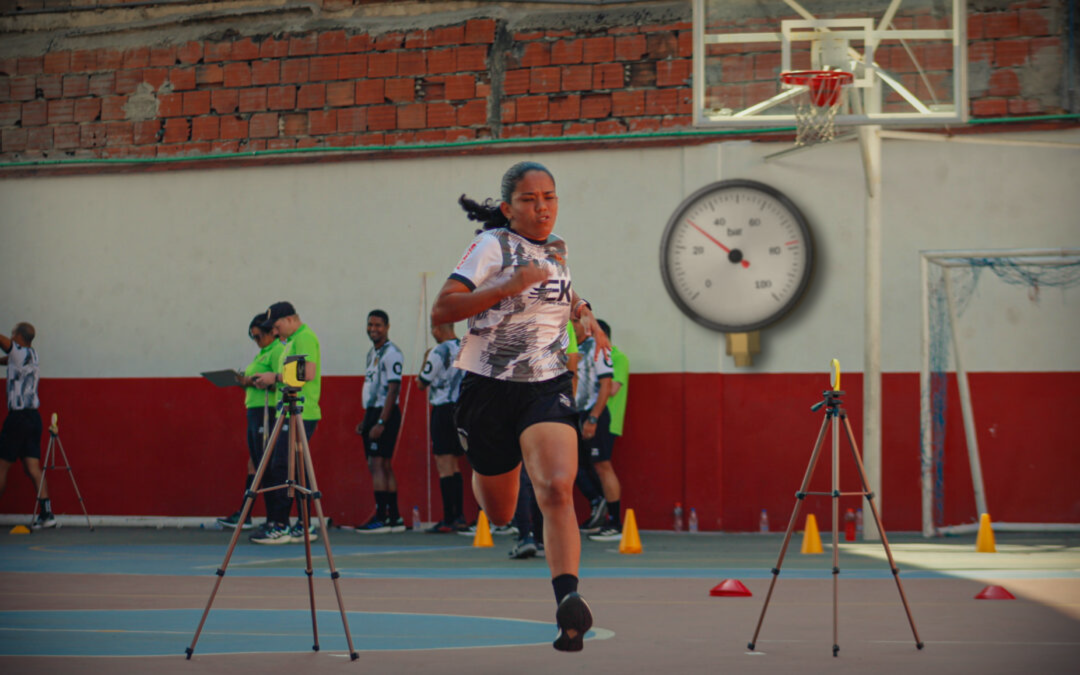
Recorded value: 30 bar
